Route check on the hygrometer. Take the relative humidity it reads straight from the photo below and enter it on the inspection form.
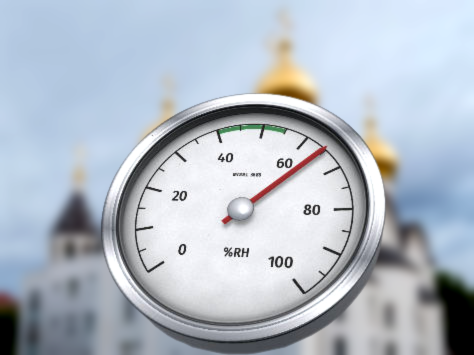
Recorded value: 65 %
